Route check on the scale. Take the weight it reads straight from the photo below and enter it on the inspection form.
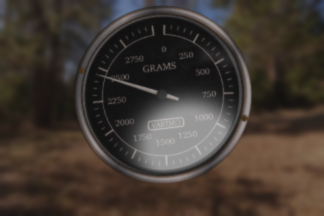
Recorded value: 2450 g
